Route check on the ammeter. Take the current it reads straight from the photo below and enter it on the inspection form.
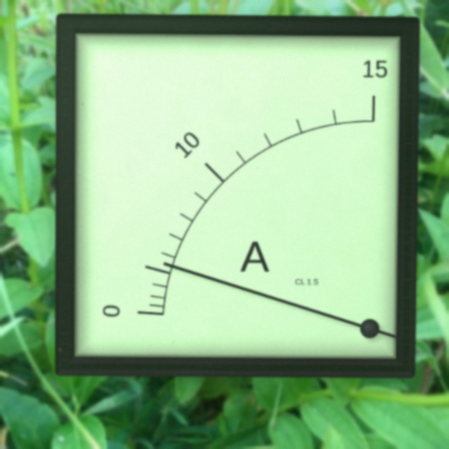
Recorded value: 5.5 A
